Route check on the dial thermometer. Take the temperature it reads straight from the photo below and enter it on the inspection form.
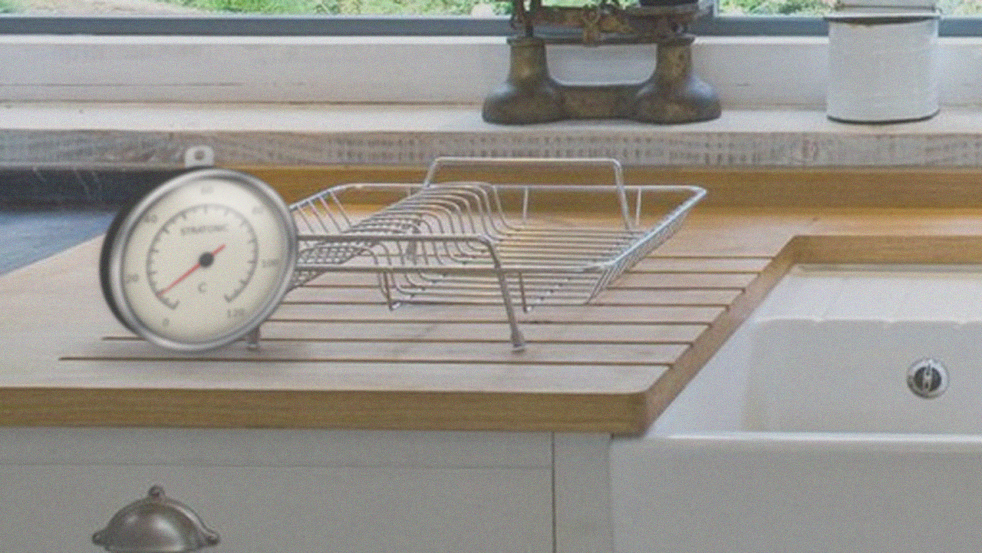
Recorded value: 10 °C
